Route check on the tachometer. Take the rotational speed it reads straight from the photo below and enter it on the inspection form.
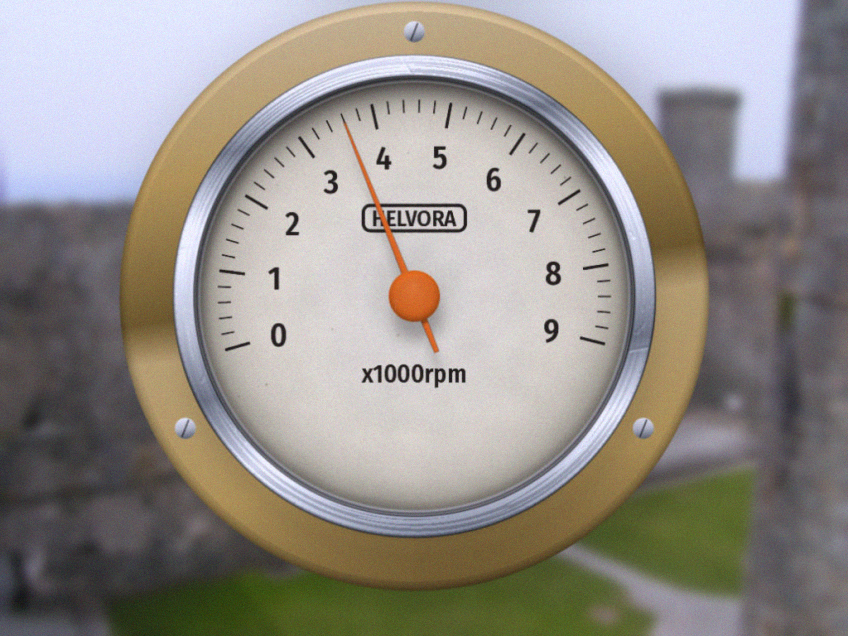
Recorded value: 3600 rpm
